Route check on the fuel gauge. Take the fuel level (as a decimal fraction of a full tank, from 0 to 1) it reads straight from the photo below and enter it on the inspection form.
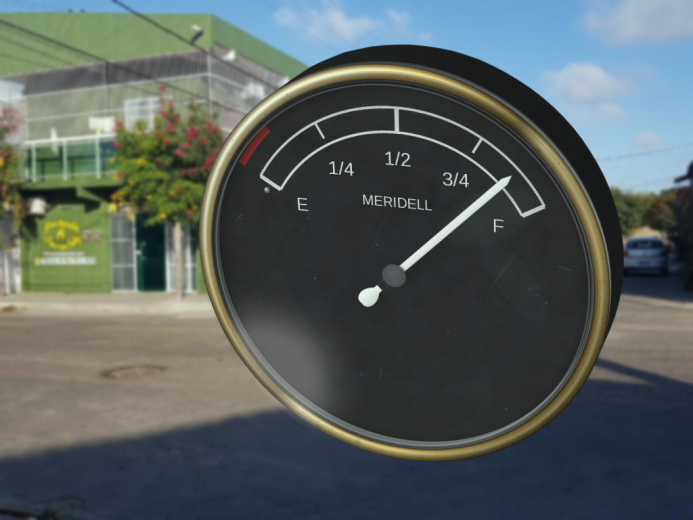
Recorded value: 0.875
